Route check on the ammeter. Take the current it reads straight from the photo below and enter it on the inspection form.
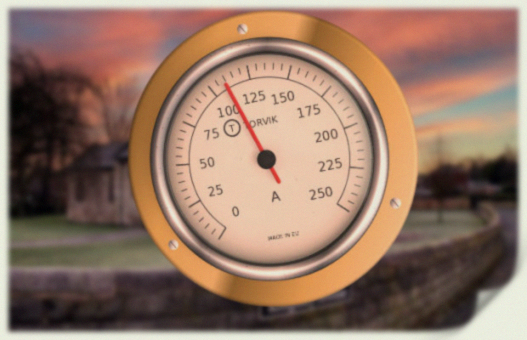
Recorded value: 110 A
